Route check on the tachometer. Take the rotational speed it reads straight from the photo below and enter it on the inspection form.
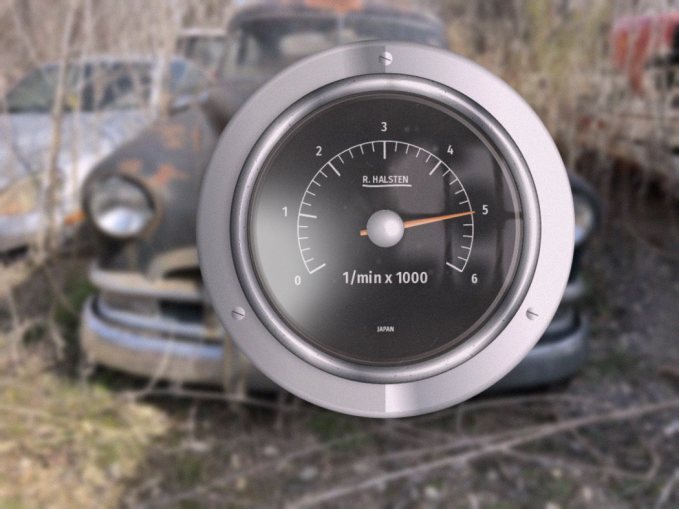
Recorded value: 5000 rpm
